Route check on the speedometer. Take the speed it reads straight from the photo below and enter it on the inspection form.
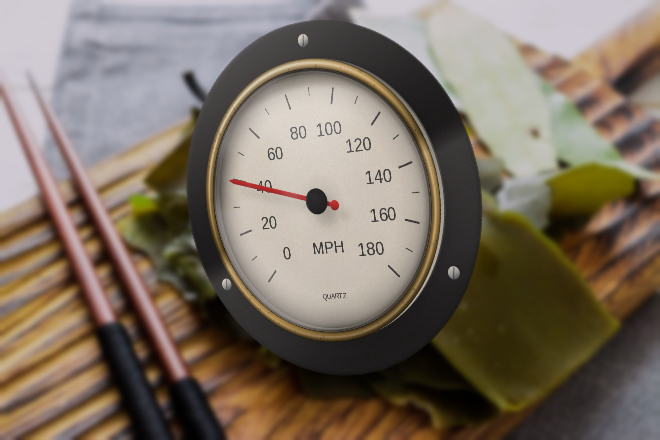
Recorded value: 40 mph
